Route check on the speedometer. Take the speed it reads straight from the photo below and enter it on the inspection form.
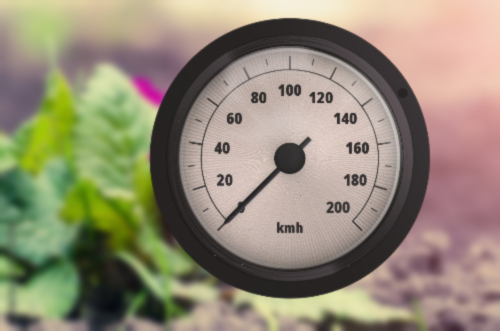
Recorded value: 0 km/h
